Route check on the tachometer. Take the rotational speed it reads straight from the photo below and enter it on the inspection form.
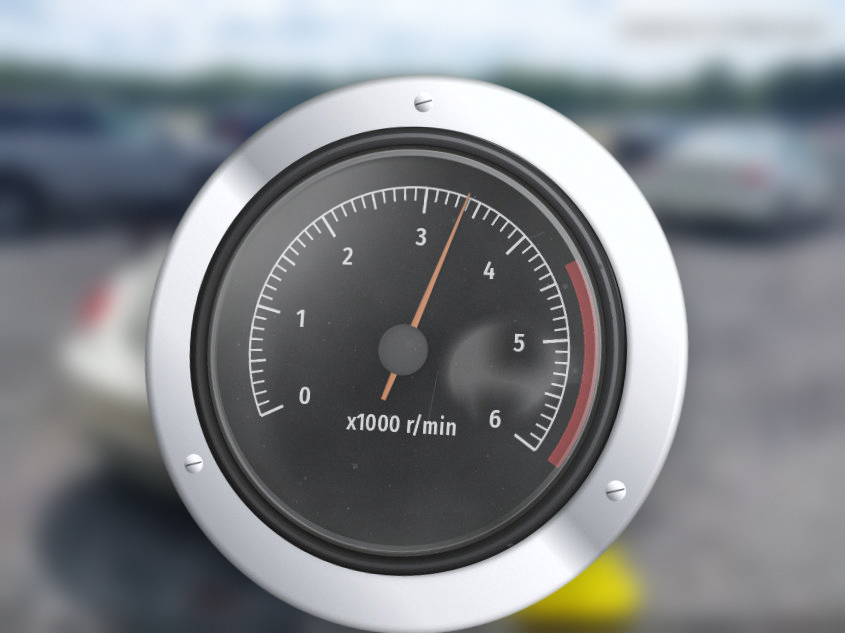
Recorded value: 3400 rpm
